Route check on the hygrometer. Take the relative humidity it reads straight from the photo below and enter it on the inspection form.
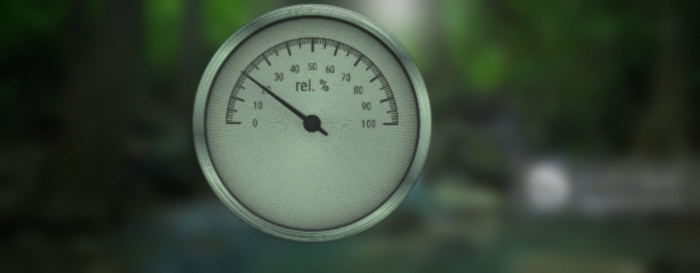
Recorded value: 20 %
